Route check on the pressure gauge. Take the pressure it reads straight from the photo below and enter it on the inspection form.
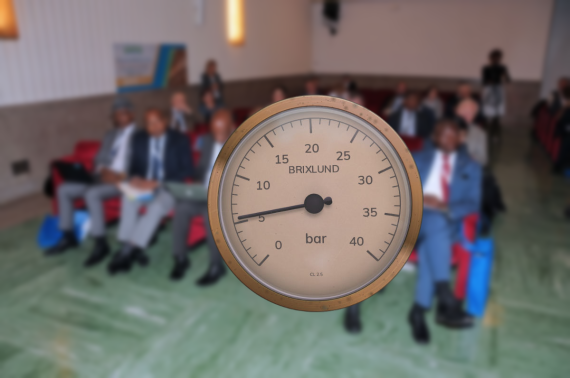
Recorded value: 5.5 bar
